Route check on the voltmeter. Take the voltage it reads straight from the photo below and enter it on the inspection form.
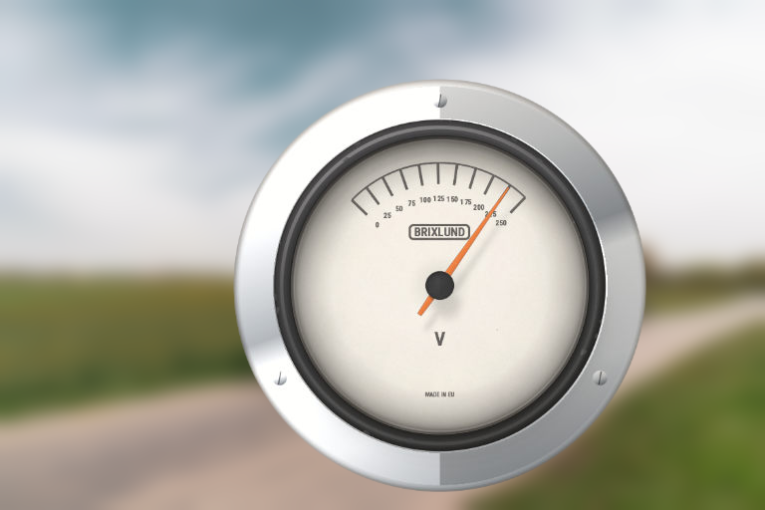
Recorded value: 225 V
